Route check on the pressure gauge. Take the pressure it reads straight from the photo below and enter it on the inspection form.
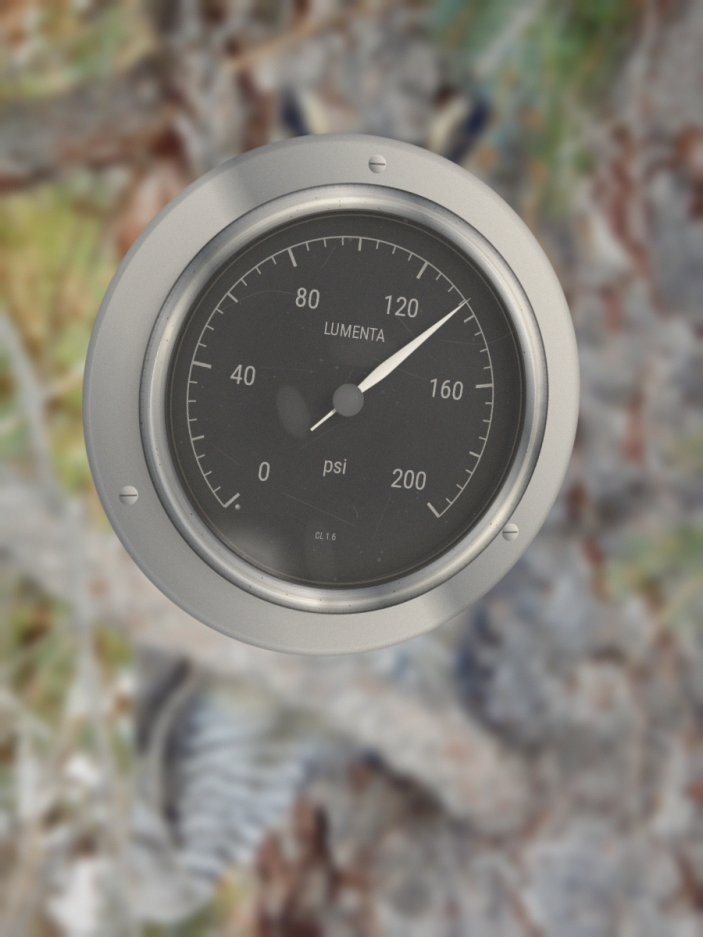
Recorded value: 135 psi
